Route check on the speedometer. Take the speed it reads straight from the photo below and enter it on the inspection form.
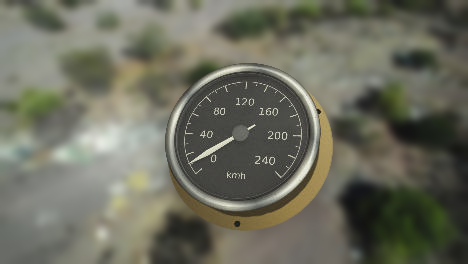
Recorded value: 10 km/h
